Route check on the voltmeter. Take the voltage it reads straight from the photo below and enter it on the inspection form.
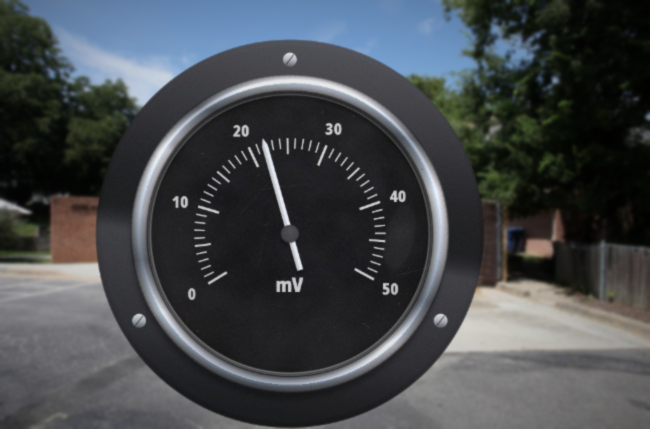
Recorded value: 22 mV
